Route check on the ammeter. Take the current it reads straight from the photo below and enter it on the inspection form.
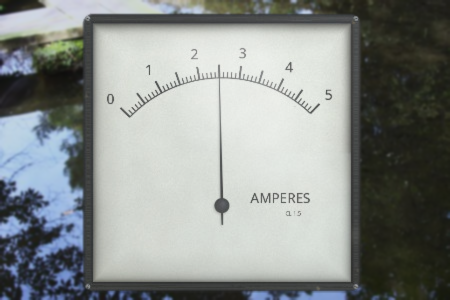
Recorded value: 2.5 A
